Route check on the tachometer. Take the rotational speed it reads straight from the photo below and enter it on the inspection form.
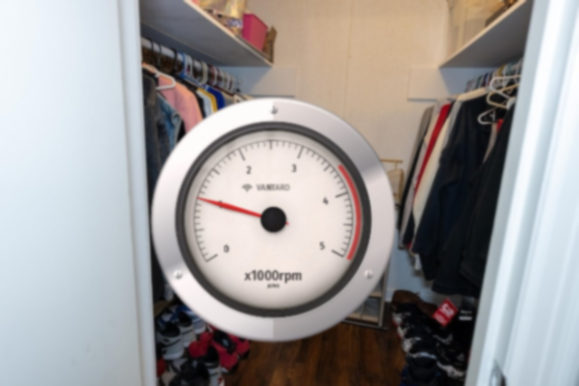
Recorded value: 1000 rpm
